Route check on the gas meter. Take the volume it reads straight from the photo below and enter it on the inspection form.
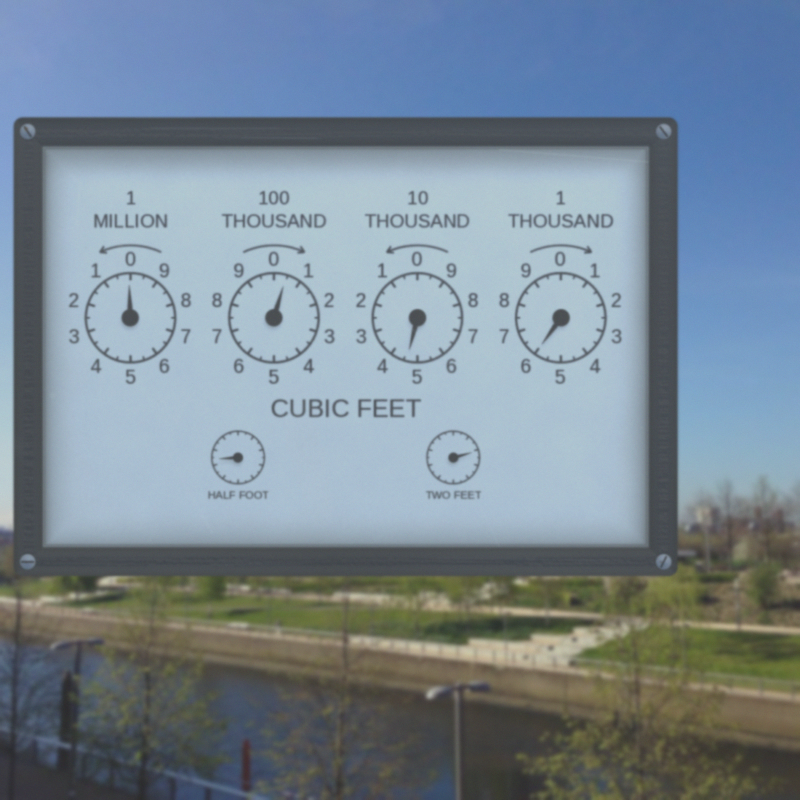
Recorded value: 4600 ft³
